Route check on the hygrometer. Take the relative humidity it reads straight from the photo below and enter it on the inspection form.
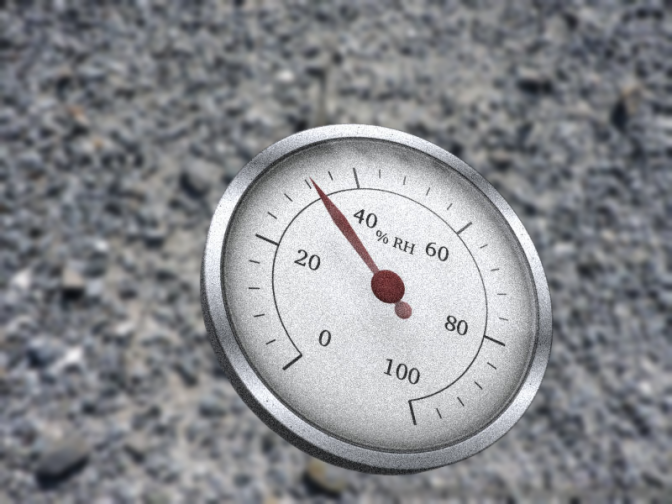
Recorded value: 32 %
